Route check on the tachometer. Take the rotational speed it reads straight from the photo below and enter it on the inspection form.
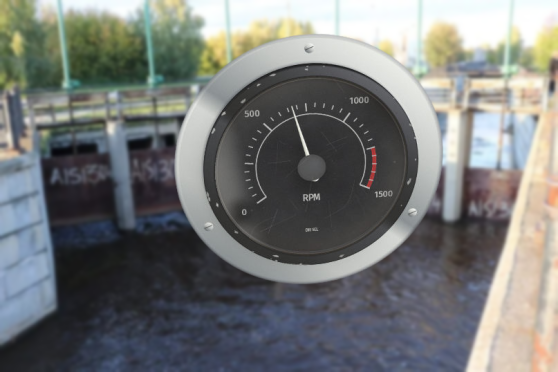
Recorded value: 675 rpm
